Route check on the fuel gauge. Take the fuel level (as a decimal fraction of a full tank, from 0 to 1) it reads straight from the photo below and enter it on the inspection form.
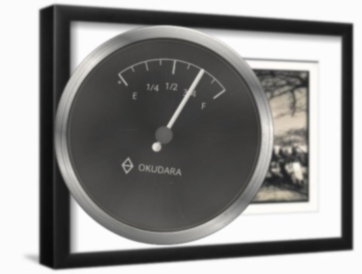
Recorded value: 0.75
